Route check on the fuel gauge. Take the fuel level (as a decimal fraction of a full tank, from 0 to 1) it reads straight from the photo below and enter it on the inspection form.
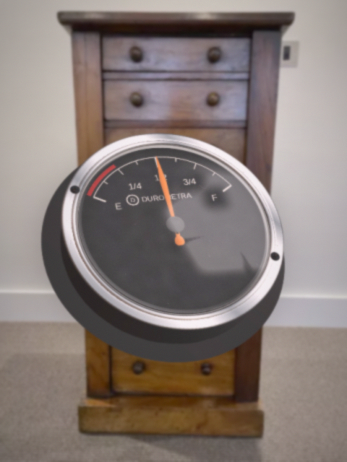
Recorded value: 0.5
